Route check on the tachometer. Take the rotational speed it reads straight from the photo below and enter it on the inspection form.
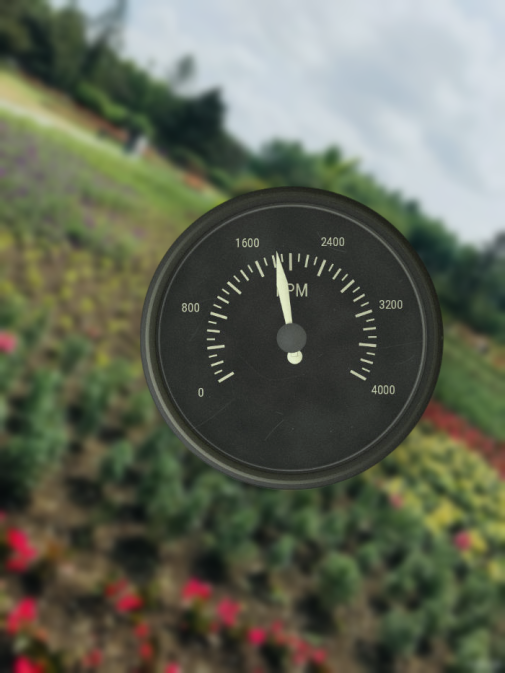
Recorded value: 1850 rpm
